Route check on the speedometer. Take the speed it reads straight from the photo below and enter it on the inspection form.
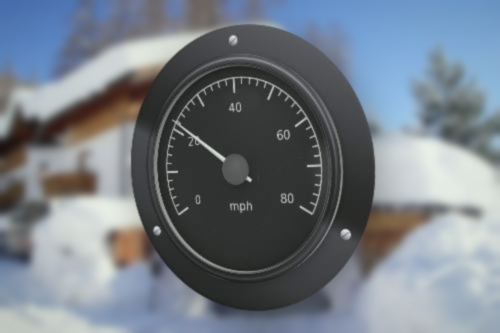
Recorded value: 22 mph
